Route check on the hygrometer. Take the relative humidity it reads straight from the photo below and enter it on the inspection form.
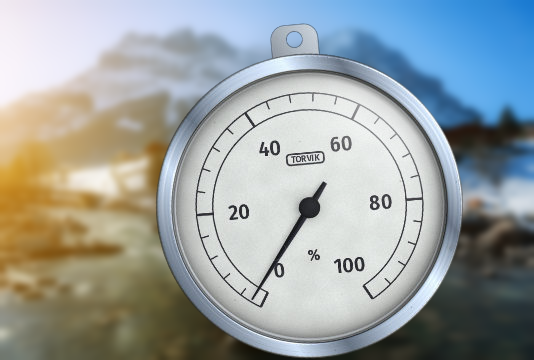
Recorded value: 2 %
